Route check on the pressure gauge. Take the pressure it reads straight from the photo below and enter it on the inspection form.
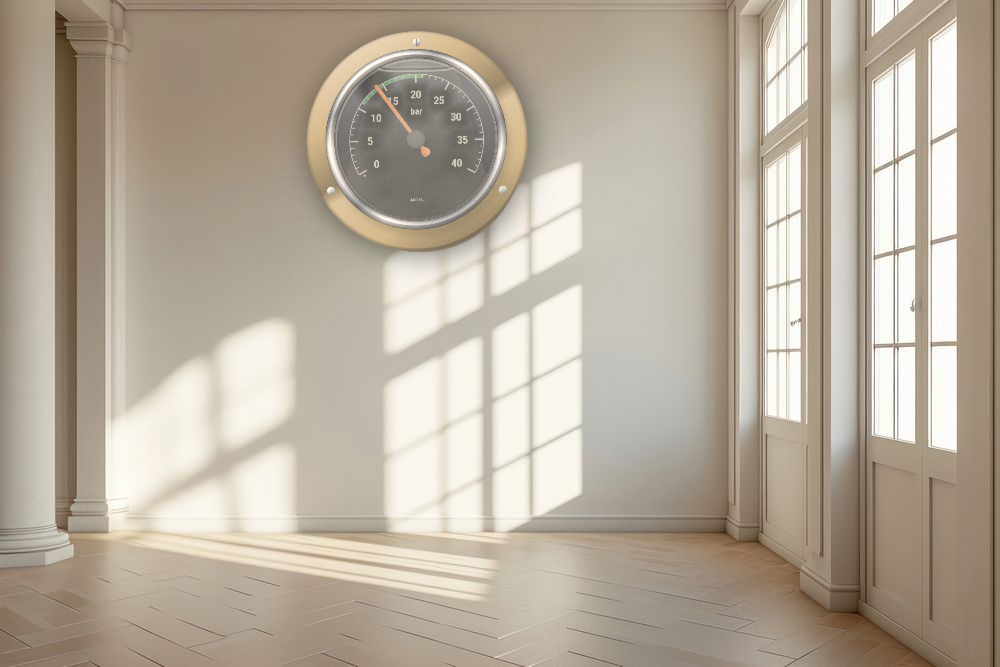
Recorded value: 14 bar
